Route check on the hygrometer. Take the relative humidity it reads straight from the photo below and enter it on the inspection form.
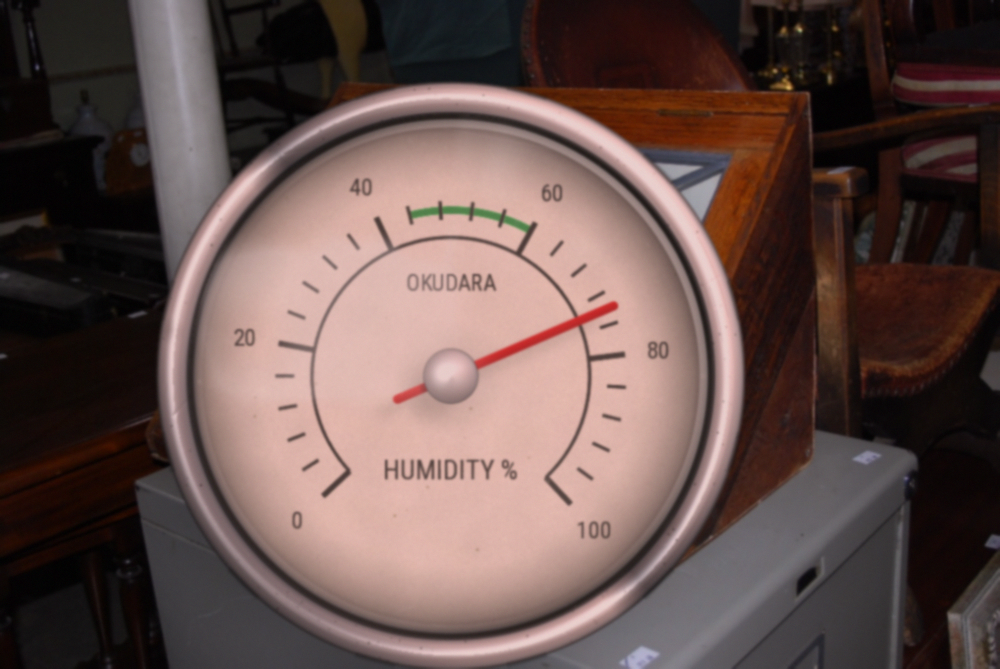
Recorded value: 74 %
